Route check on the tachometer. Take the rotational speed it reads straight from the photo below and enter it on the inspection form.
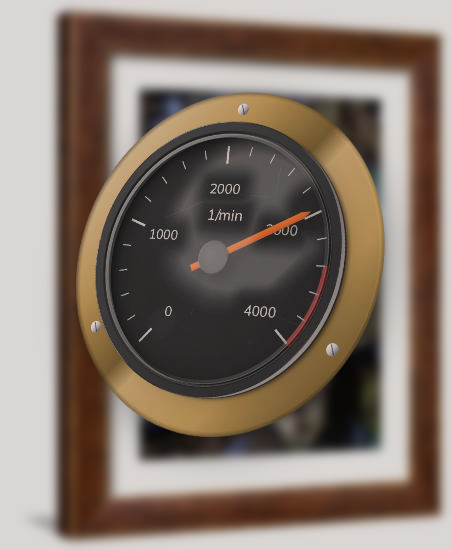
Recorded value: 3000 rpm
